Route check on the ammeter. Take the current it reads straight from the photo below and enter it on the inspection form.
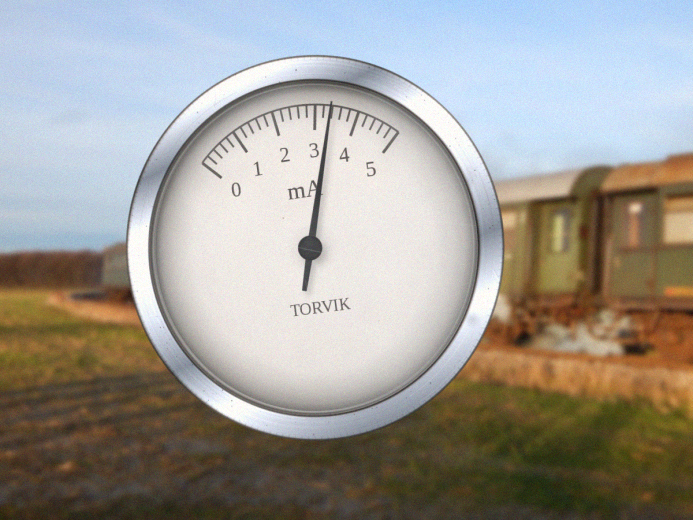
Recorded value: 3.4 mA
